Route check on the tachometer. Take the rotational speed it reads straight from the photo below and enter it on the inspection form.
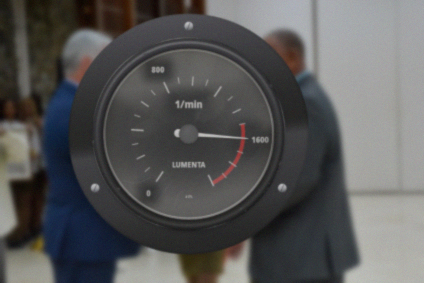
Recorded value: 1600 rpm
